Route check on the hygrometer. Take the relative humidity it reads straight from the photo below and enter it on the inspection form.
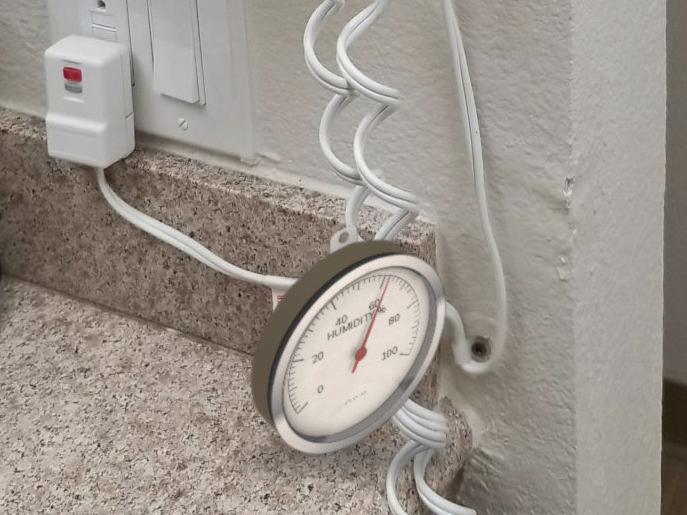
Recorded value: 60 %
